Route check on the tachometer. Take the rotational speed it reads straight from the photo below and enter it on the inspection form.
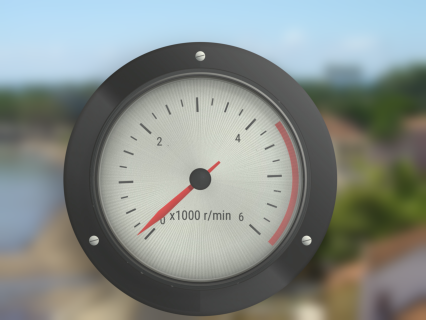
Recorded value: 125 rpm
